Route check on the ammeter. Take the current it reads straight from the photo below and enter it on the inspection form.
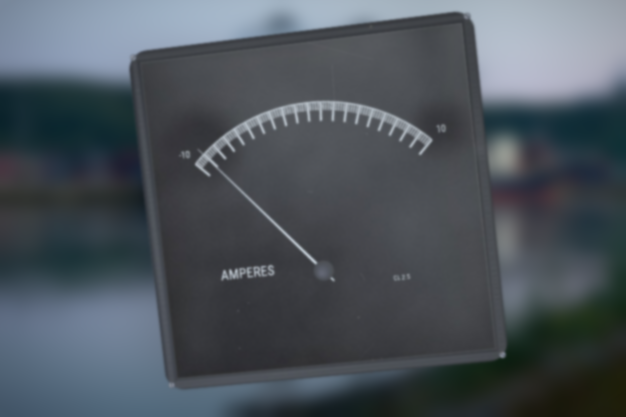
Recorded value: -9 A
